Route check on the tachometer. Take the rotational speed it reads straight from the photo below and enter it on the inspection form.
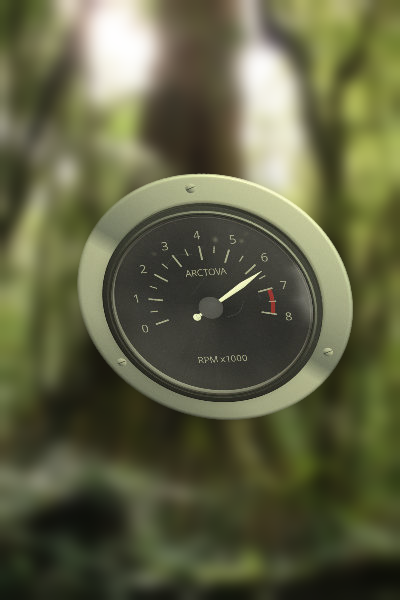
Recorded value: 6250 rpm
